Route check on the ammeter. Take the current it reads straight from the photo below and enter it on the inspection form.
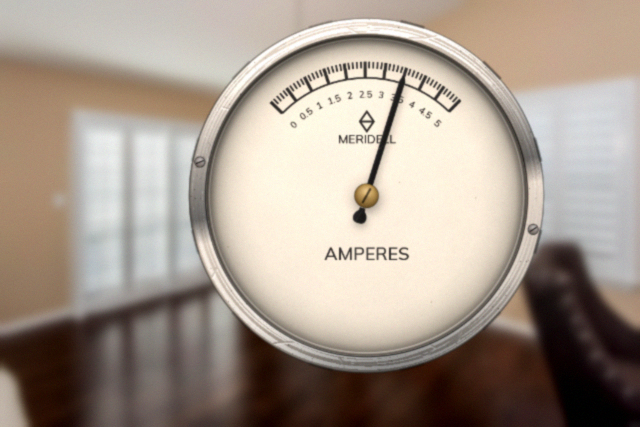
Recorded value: 3.5 A
